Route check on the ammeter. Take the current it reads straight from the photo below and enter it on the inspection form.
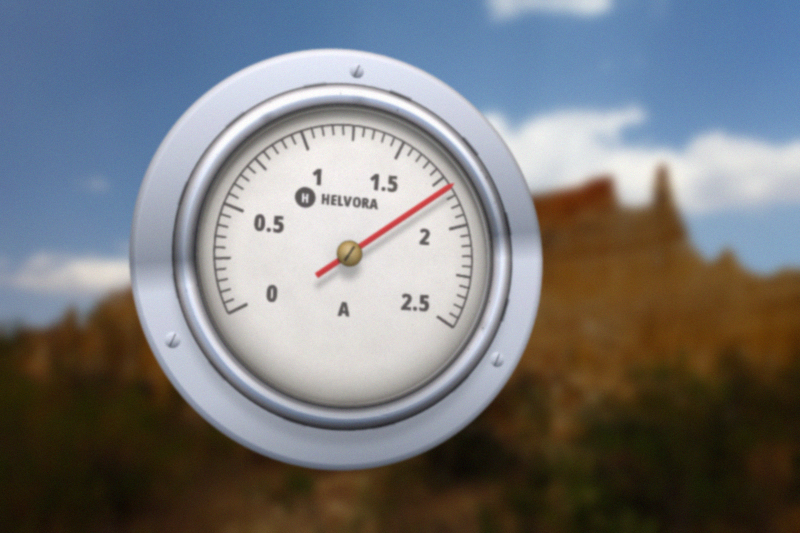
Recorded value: 1.8 A
